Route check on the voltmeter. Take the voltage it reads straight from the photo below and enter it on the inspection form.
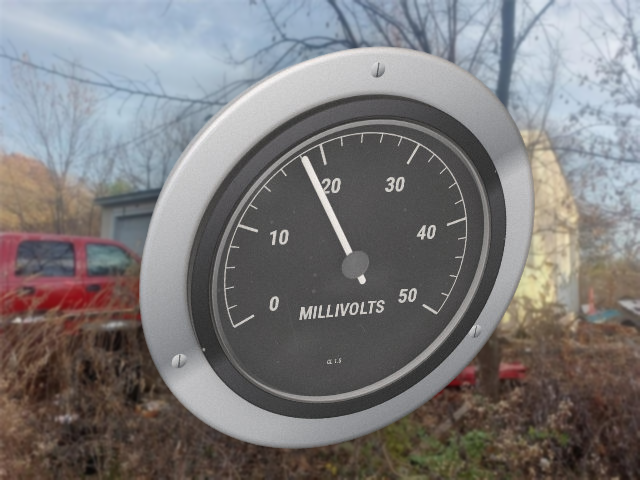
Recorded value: 18 mV
